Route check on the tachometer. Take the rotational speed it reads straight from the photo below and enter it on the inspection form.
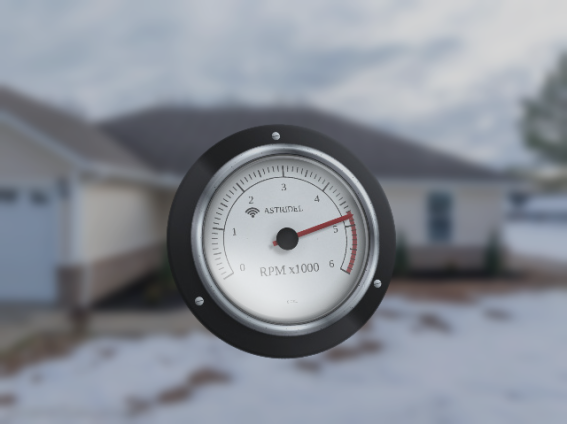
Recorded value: 4800 rpm
